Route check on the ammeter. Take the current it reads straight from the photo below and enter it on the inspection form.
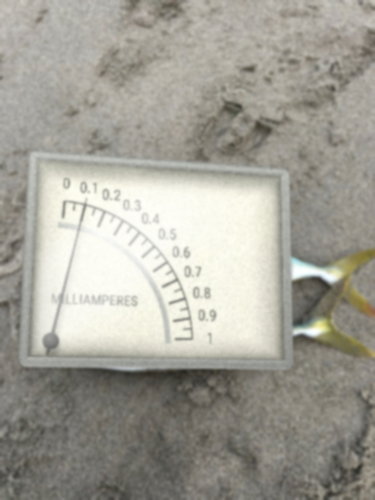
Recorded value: 0.1 mA
